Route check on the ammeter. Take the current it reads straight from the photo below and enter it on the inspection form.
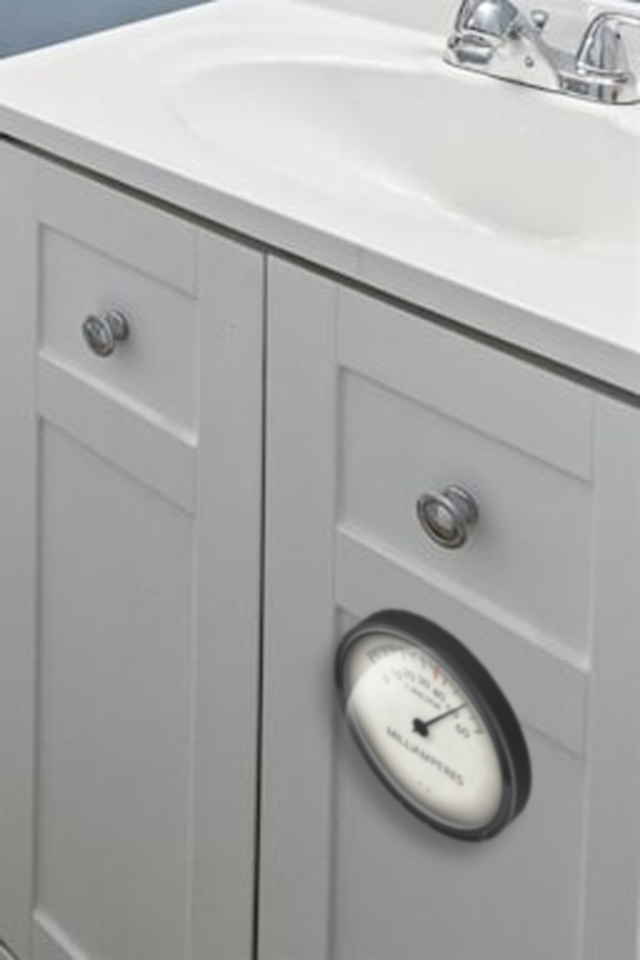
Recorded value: 50 mA
